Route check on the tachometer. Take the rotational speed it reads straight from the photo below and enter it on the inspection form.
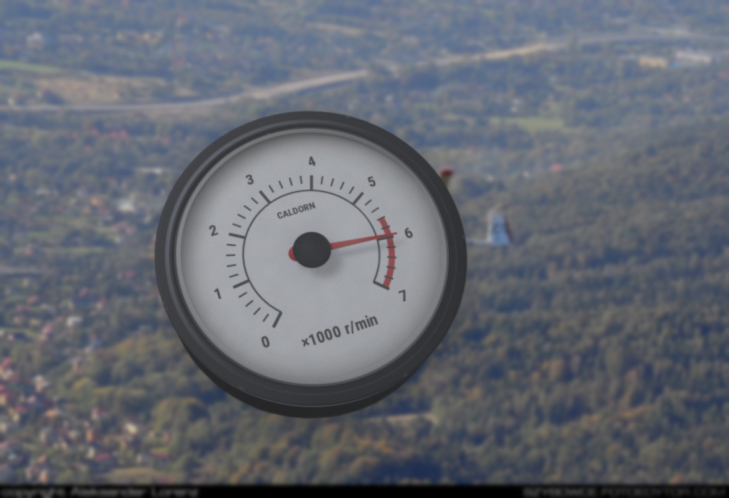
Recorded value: 6000 rpm
